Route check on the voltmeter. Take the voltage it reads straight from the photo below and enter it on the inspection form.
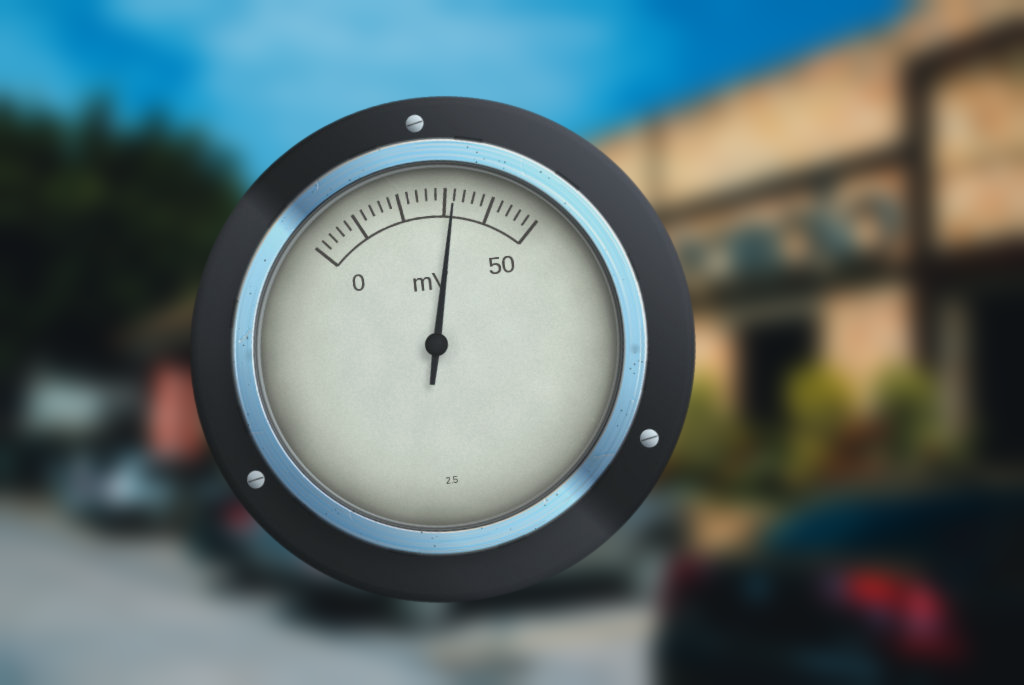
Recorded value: 32 mV
